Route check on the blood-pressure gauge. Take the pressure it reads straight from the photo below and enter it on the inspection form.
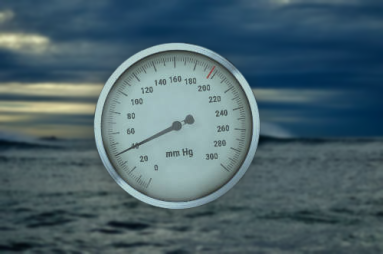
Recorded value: 40 mmHg
